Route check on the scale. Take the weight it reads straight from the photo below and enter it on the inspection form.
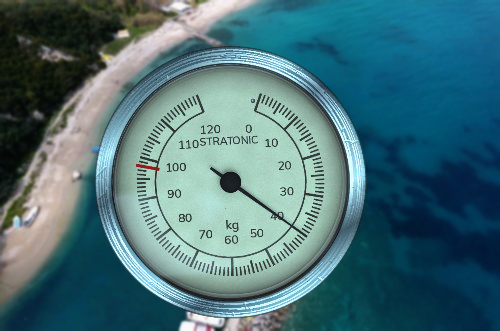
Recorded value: 40 kg
